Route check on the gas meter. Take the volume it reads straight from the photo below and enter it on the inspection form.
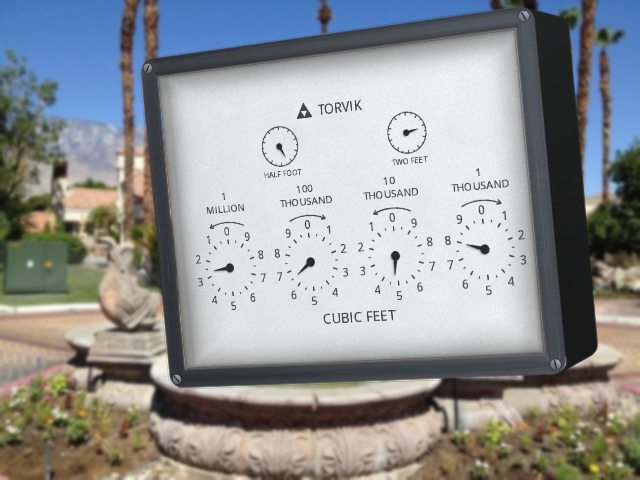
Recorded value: 264800 ft³
